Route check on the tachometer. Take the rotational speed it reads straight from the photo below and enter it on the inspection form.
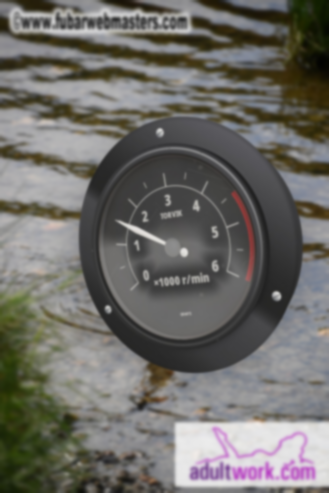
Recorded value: 1500 rpm
